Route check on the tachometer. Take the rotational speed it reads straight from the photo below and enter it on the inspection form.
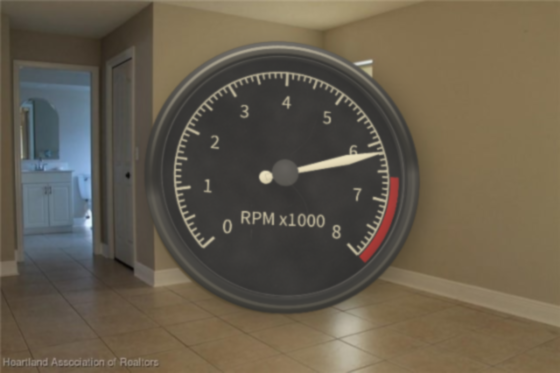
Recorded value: 6200 rpm
